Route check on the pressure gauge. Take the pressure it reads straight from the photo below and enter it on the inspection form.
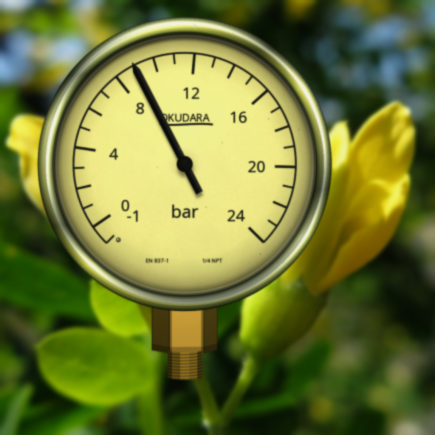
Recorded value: 9 bar
